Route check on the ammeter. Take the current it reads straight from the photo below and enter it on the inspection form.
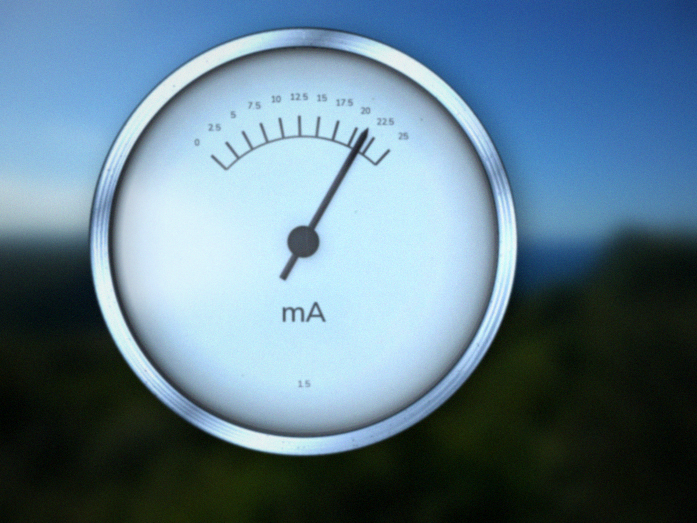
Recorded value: 21.25 mA
